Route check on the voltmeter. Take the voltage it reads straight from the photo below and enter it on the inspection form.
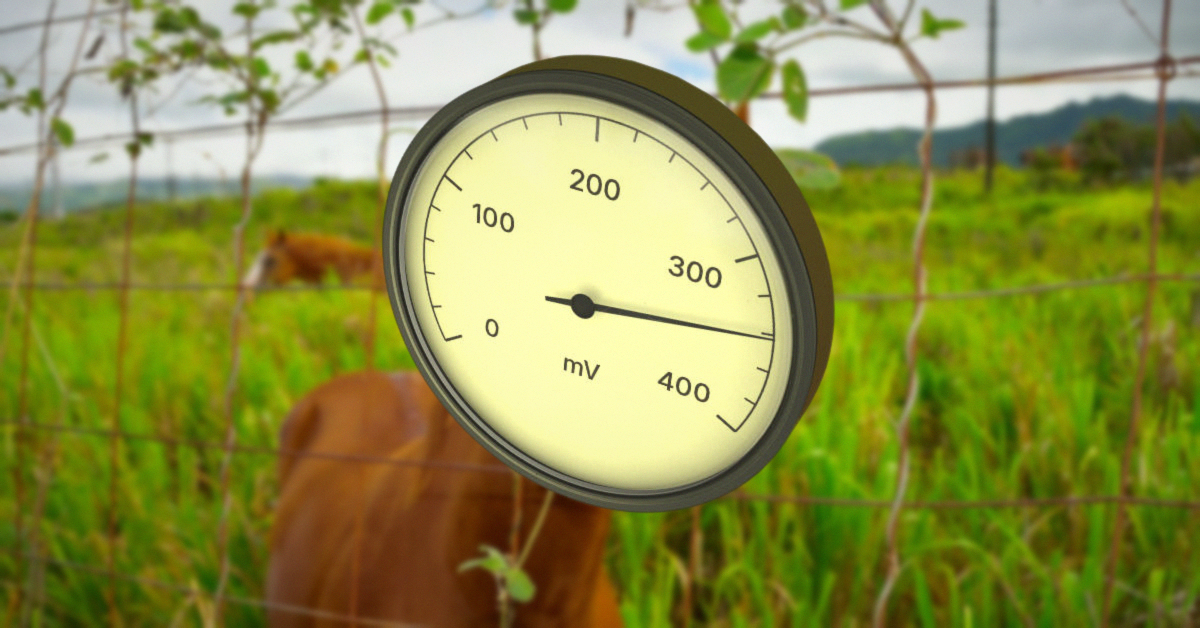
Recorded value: 340 mV
